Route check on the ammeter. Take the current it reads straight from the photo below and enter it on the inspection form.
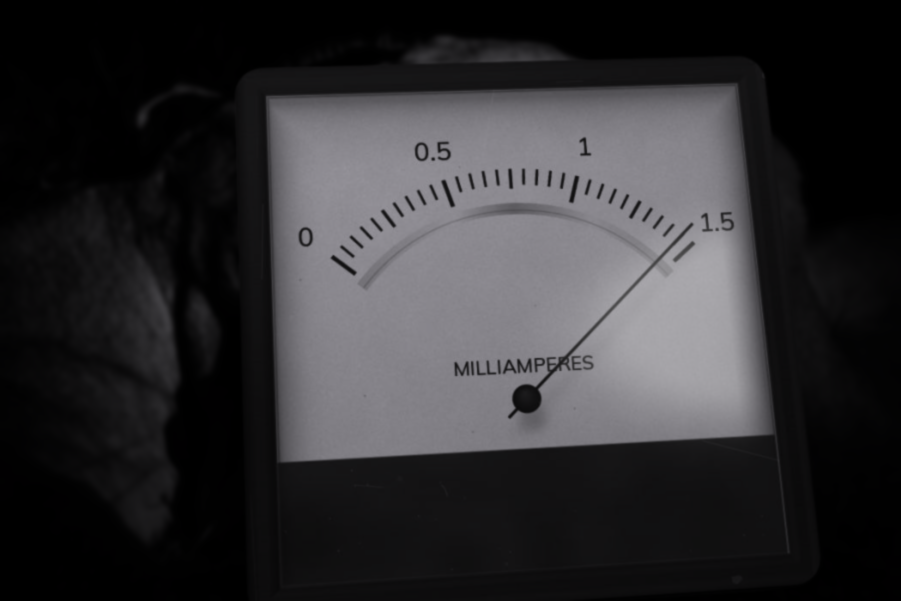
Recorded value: 1.45 mA
